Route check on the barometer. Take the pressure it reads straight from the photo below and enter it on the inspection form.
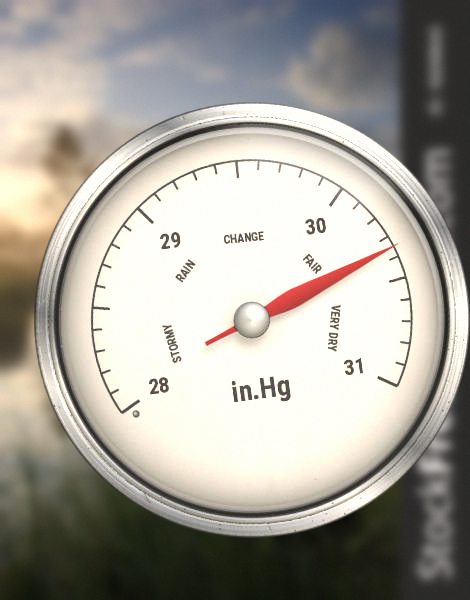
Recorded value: 30.35 inHg
